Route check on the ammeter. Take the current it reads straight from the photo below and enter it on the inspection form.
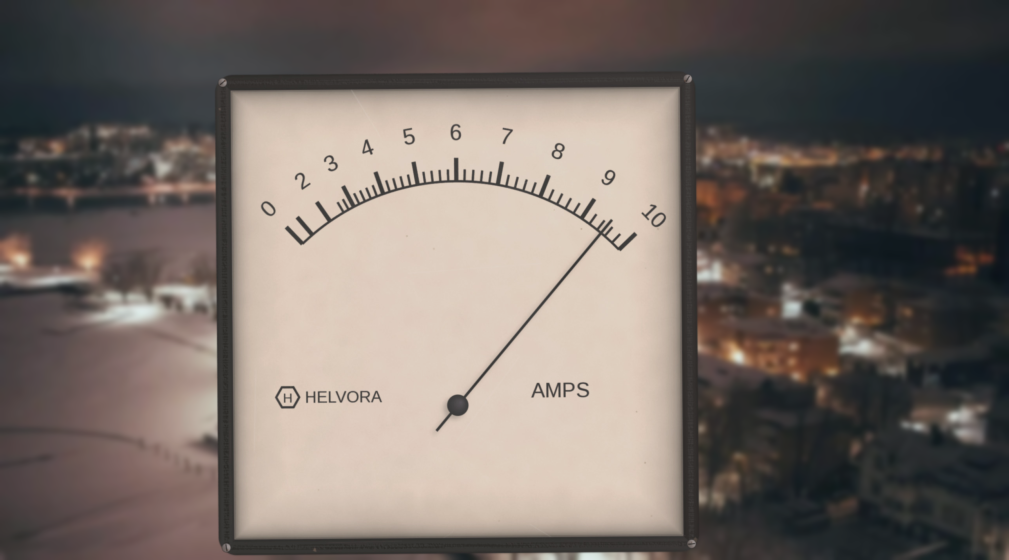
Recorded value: 9.5 A
